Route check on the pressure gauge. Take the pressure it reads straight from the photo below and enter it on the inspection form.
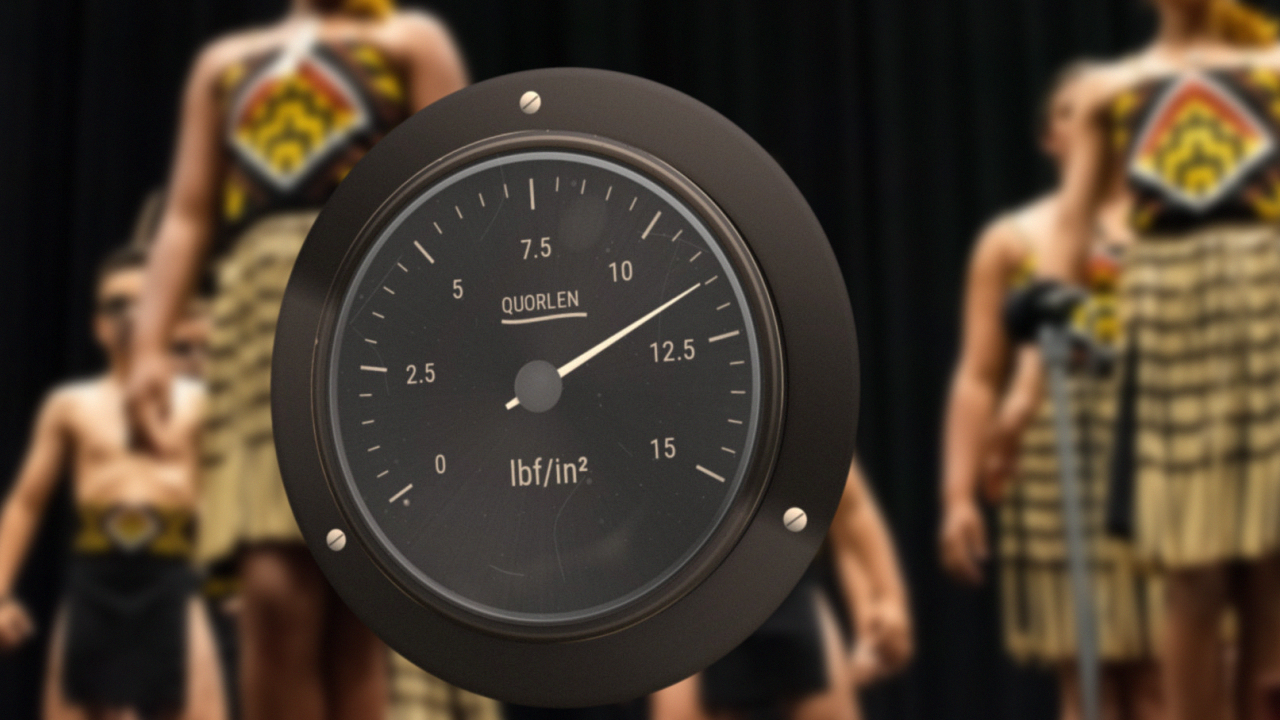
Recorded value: 11.5 psi
